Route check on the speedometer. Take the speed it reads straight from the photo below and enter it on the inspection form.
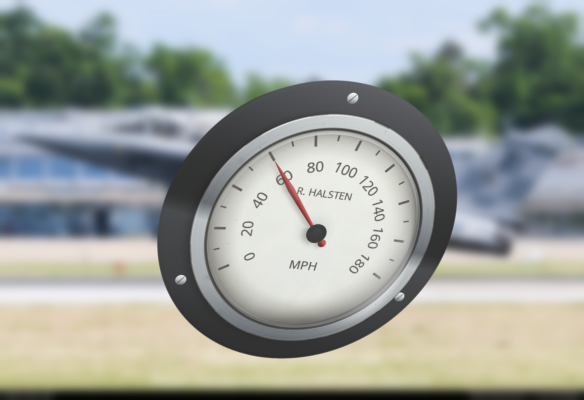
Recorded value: 60 mph
